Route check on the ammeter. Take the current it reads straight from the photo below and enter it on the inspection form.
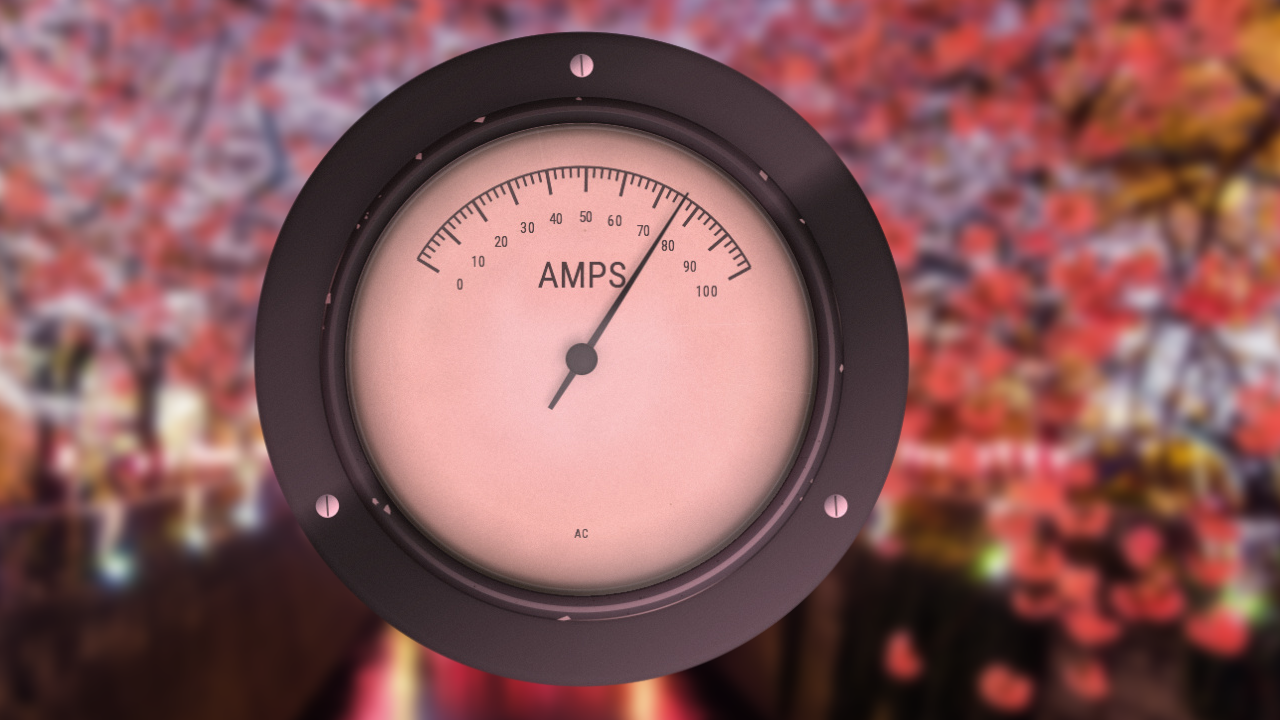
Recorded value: 76 A
